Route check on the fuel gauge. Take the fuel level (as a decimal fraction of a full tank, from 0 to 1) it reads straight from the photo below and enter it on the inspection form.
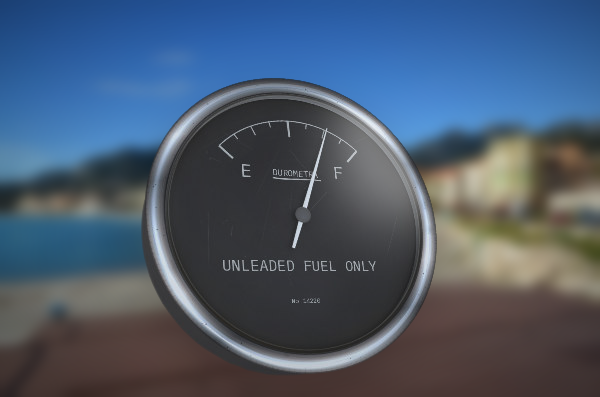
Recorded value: 0.75
